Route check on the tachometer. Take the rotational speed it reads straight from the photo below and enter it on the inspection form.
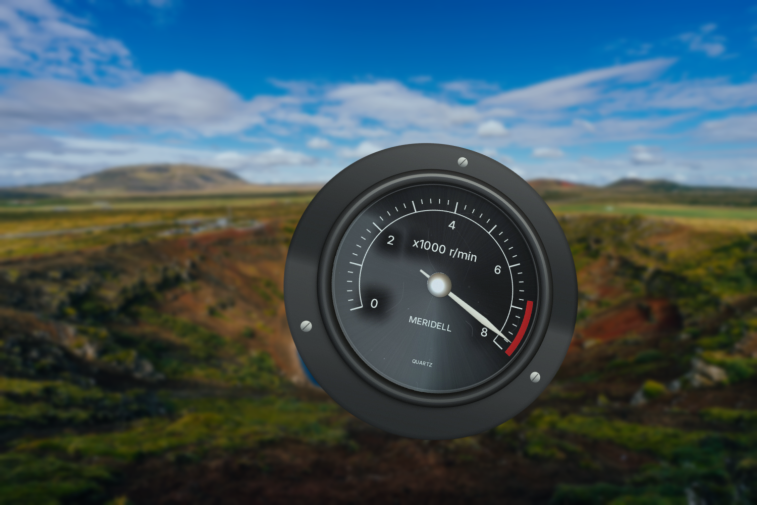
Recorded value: 7800 rpm
